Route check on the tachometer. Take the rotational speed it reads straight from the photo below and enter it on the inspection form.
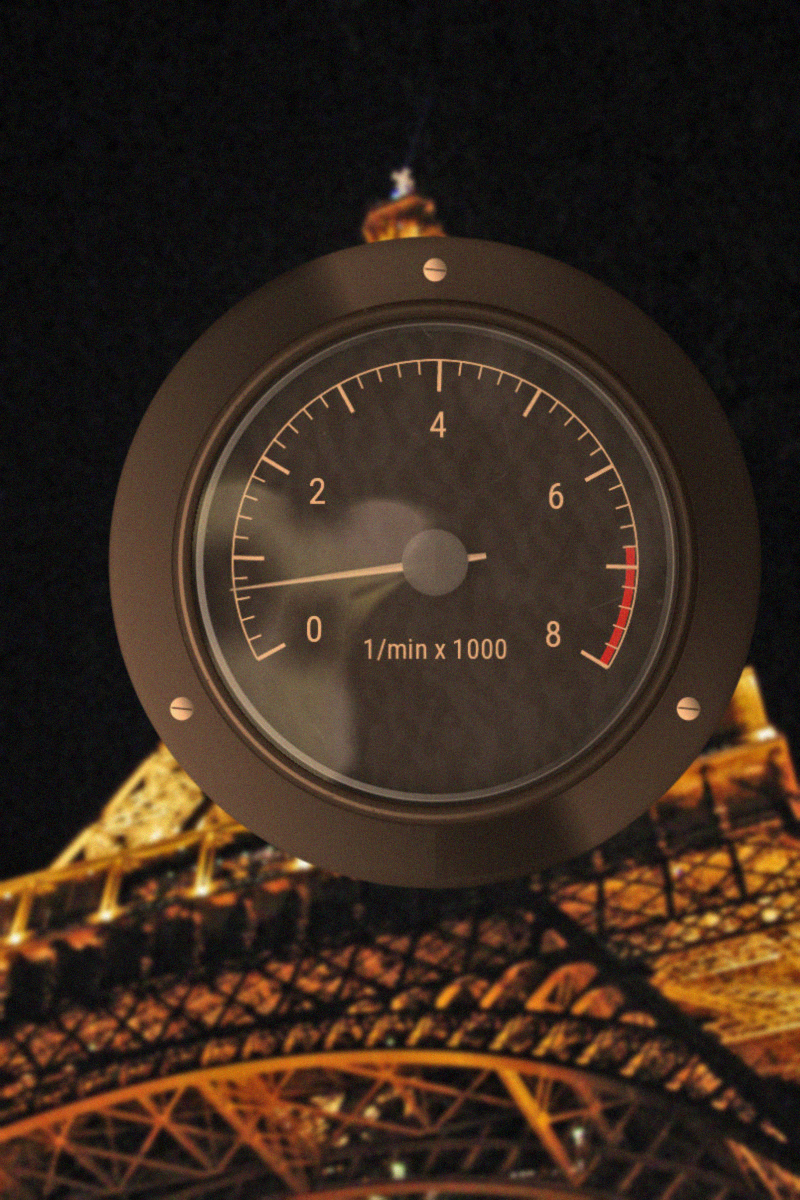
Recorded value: 700 rpm
